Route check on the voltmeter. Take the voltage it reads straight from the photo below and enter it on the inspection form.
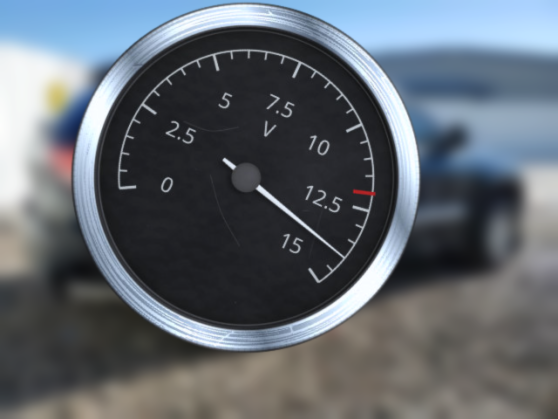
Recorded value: 14 V
